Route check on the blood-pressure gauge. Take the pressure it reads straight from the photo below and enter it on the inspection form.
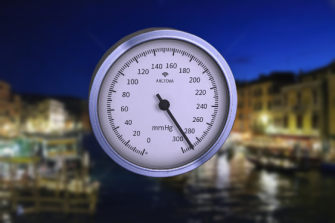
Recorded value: 290 mmHg
